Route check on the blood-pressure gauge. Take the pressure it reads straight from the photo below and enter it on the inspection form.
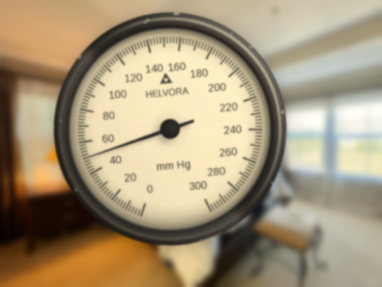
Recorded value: 50 mmHg
